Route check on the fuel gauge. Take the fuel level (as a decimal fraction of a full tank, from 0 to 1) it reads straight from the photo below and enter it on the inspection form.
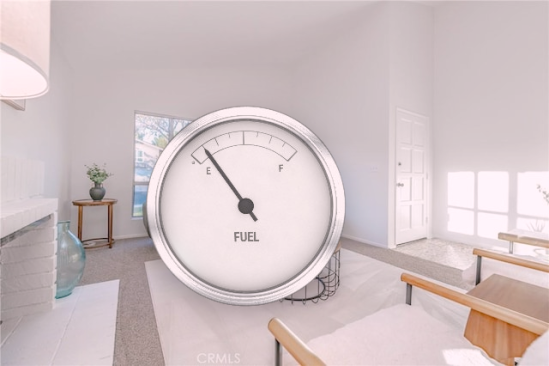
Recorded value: 0.125
